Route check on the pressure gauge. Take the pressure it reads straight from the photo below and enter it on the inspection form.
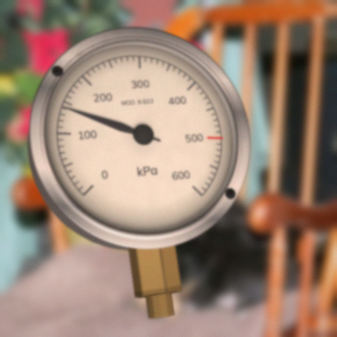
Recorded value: 140 kPa
